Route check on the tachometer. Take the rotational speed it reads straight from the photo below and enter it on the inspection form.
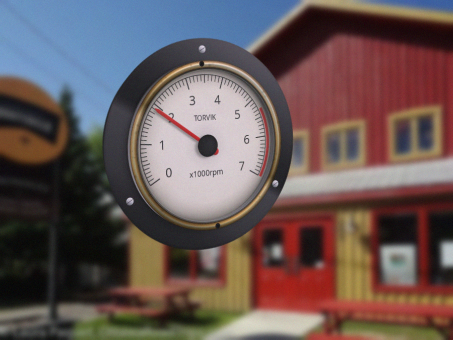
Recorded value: 1900 rpm
